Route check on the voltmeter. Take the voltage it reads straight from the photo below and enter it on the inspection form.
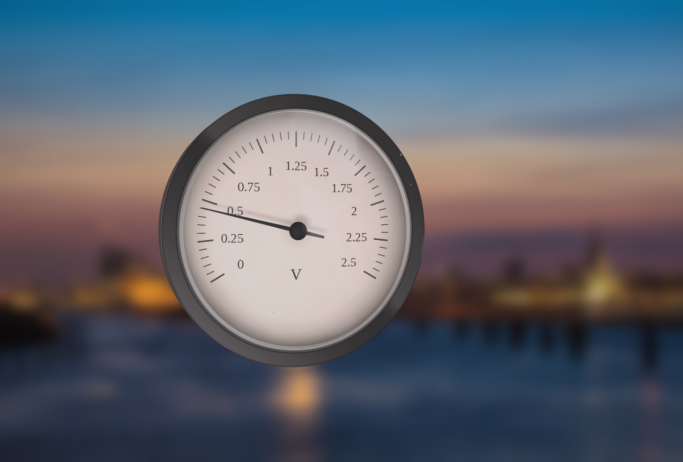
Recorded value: 0.45 V
